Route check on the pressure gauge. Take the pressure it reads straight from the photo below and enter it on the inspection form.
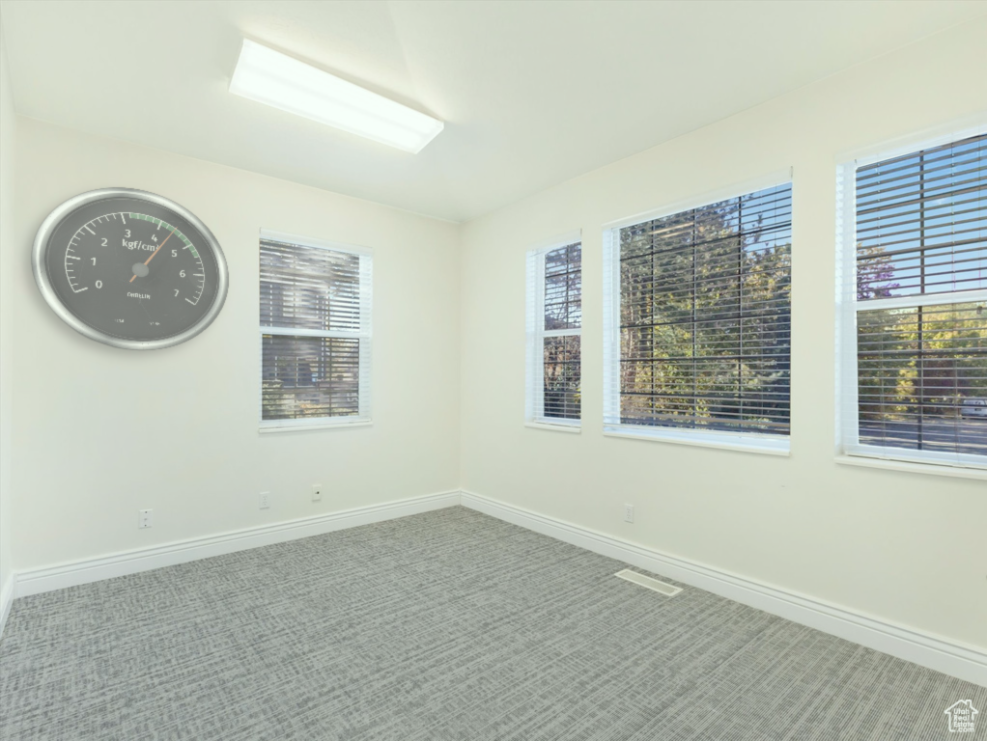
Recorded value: 4.4 kg/cm²
